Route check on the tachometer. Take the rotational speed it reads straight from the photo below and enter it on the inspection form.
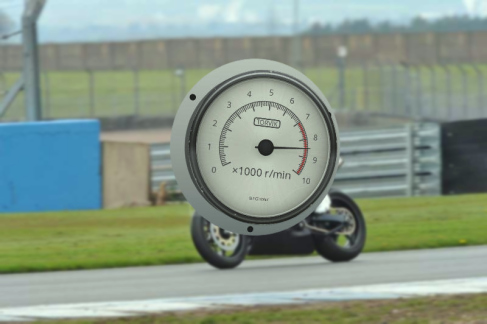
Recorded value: 8500 rpm
